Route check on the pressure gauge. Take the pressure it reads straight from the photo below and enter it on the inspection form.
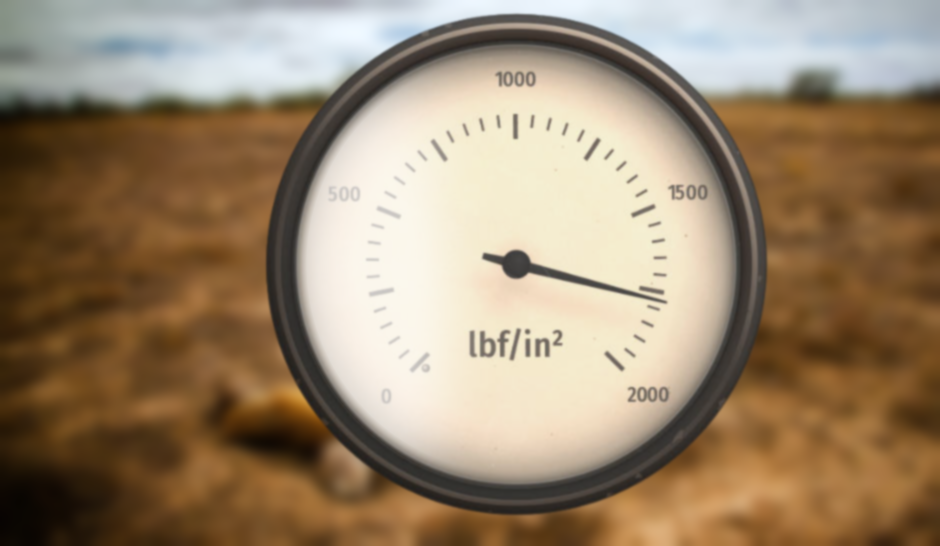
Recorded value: 1775 psi
